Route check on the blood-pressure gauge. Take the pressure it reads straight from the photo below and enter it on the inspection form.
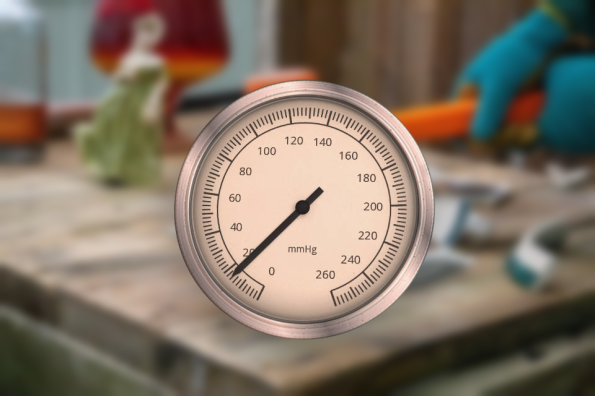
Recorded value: 16 mmHg
